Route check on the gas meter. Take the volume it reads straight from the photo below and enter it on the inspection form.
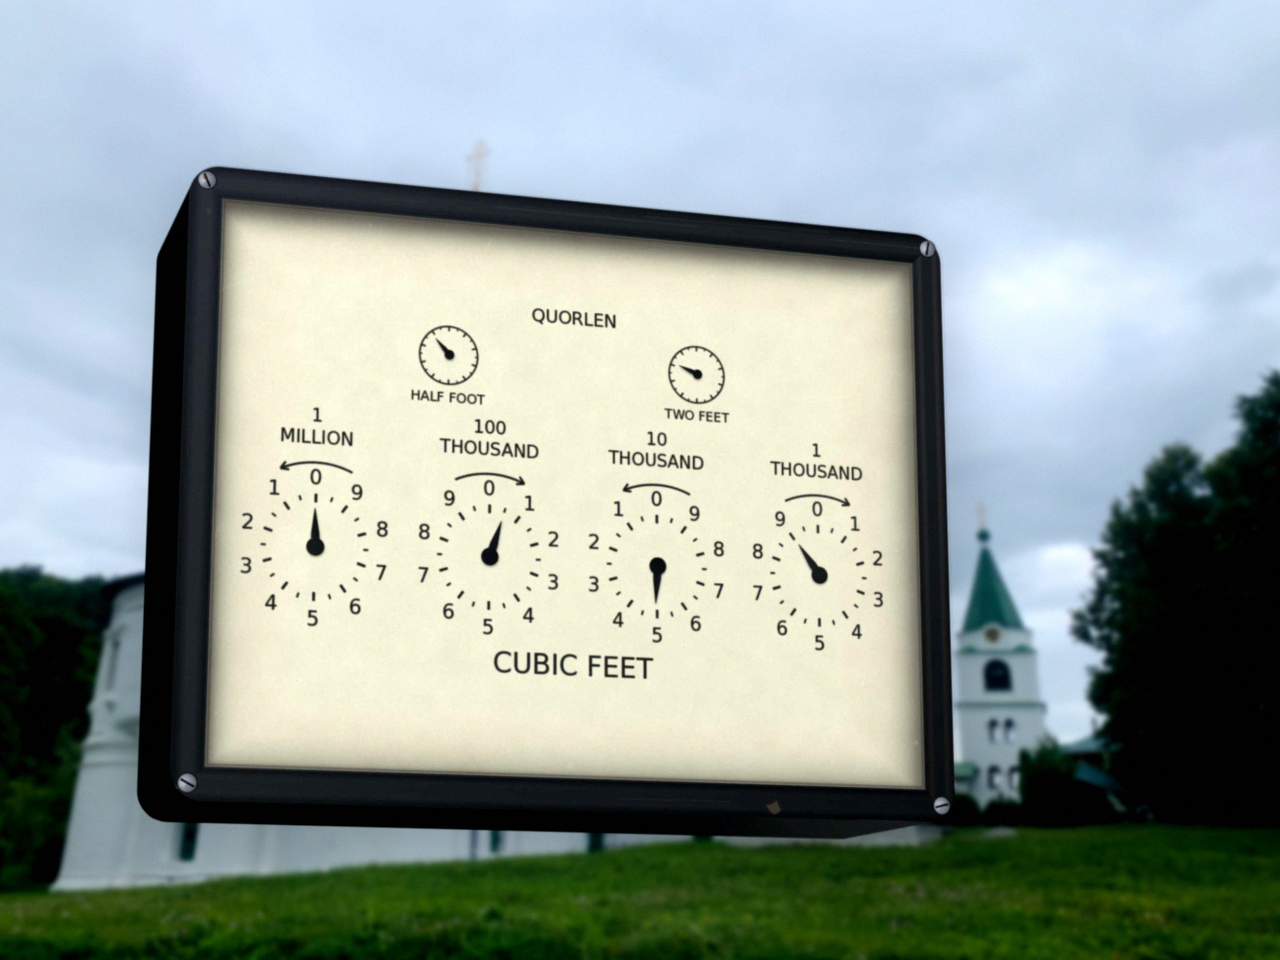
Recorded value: 4900 ft³
